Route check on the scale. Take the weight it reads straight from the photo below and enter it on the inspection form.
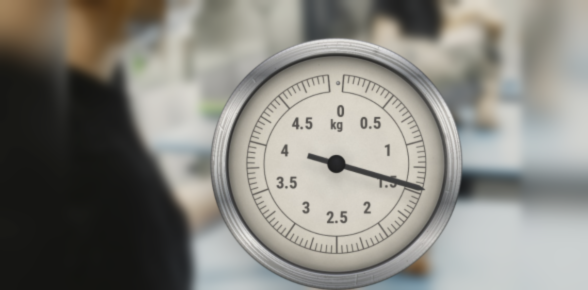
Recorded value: 1.45 kg
